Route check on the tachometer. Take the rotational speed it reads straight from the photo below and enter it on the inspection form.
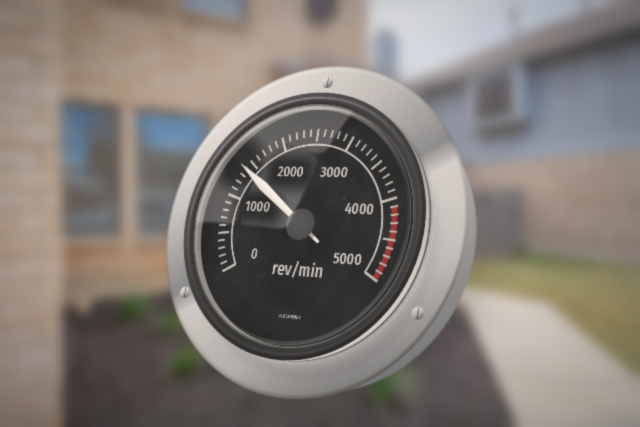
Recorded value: 1400 rpm
